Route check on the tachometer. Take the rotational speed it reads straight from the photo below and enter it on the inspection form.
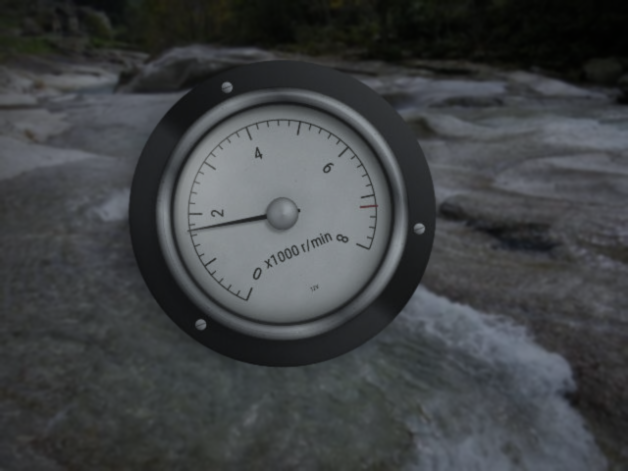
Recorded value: 1700 rpm
